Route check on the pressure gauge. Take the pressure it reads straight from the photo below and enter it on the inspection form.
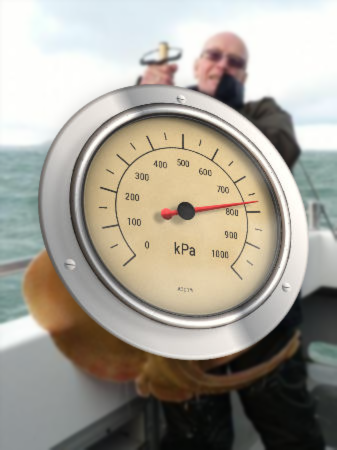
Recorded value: 775 kPa
